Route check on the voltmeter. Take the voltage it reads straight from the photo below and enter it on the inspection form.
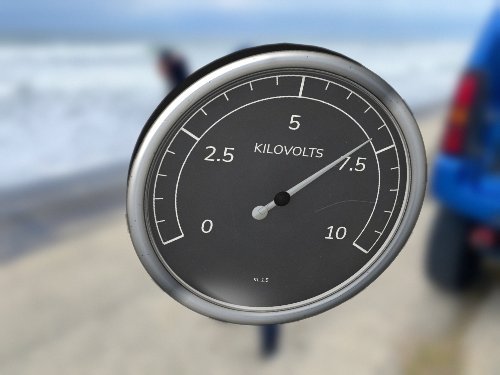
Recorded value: 7 kV
